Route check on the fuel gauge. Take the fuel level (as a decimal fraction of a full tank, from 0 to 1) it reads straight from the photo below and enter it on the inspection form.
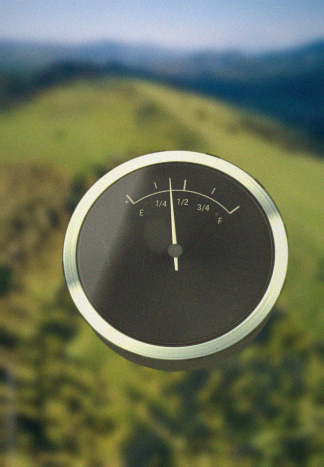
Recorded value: 0.375
